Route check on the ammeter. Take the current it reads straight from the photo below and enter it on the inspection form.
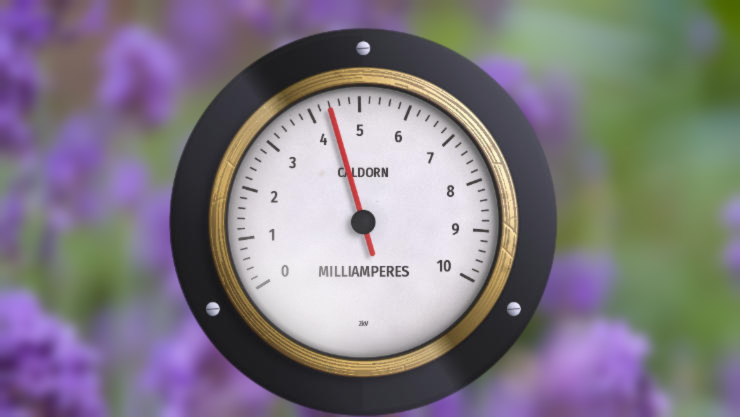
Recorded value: 4.4 mA
